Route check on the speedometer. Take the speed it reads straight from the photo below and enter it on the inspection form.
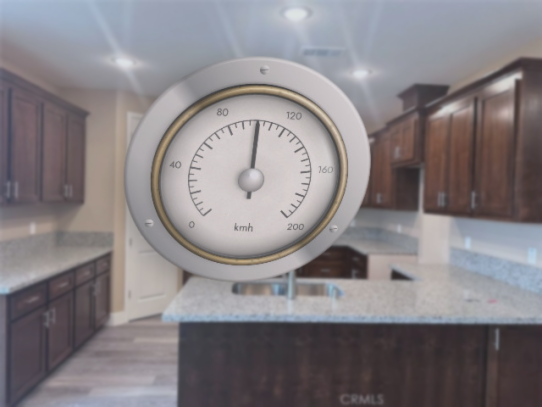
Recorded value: 100 km/h
